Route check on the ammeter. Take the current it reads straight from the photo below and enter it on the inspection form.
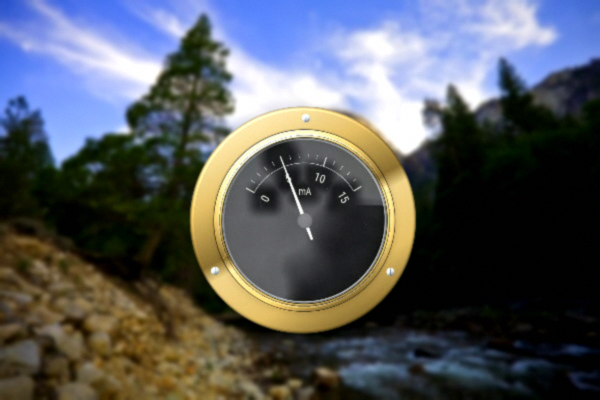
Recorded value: 5 mA
